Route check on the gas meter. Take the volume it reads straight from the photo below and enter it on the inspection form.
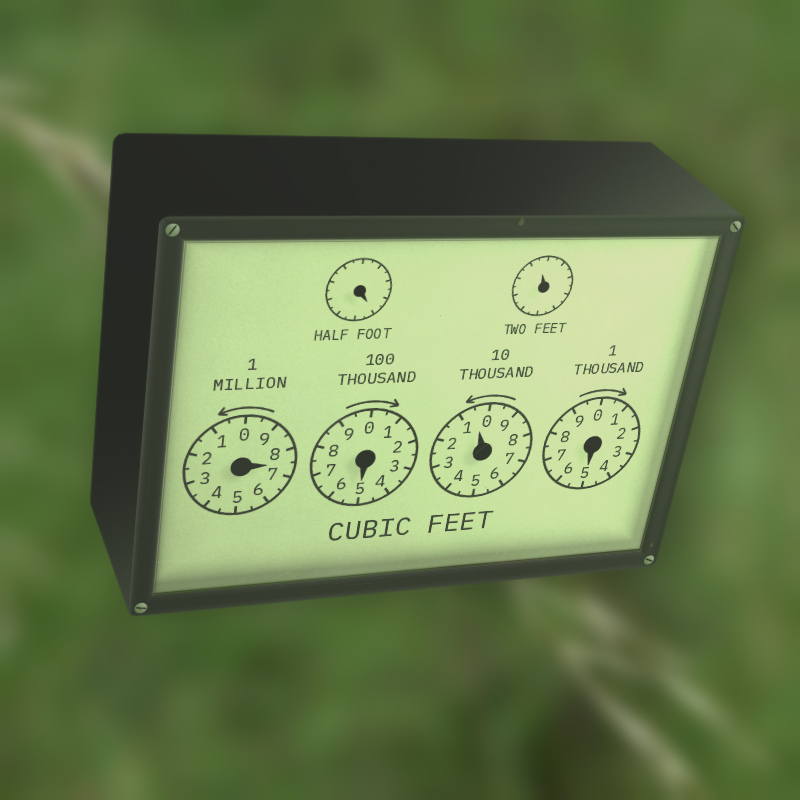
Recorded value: 750500 ft³
